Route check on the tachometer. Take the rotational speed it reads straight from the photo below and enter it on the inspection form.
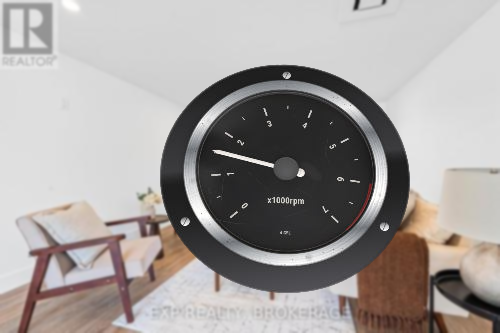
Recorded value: 1500 rpm
